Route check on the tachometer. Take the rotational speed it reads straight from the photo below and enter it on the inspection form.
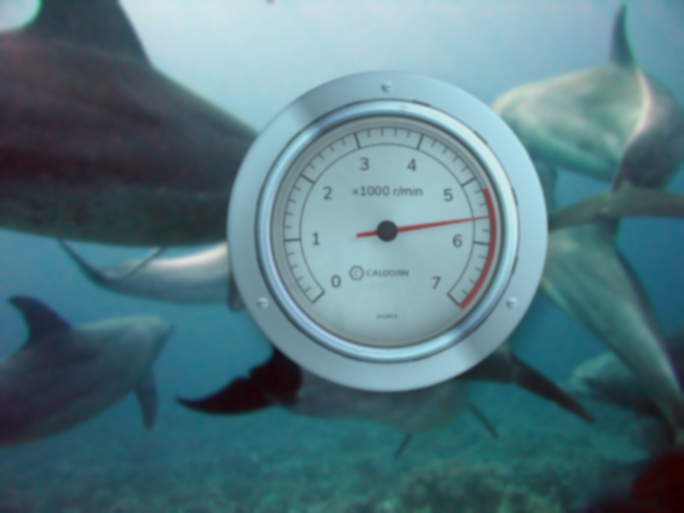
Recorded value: 5600 rpm
